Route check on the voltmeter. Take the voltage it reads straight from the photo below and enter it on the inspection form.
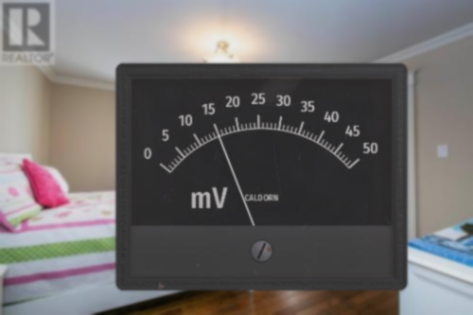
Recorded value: 15 mV
